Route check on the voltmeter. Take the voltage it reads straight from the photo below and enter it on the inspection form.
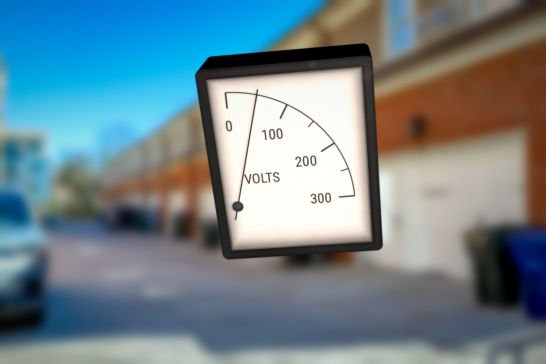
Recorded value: 50 V
